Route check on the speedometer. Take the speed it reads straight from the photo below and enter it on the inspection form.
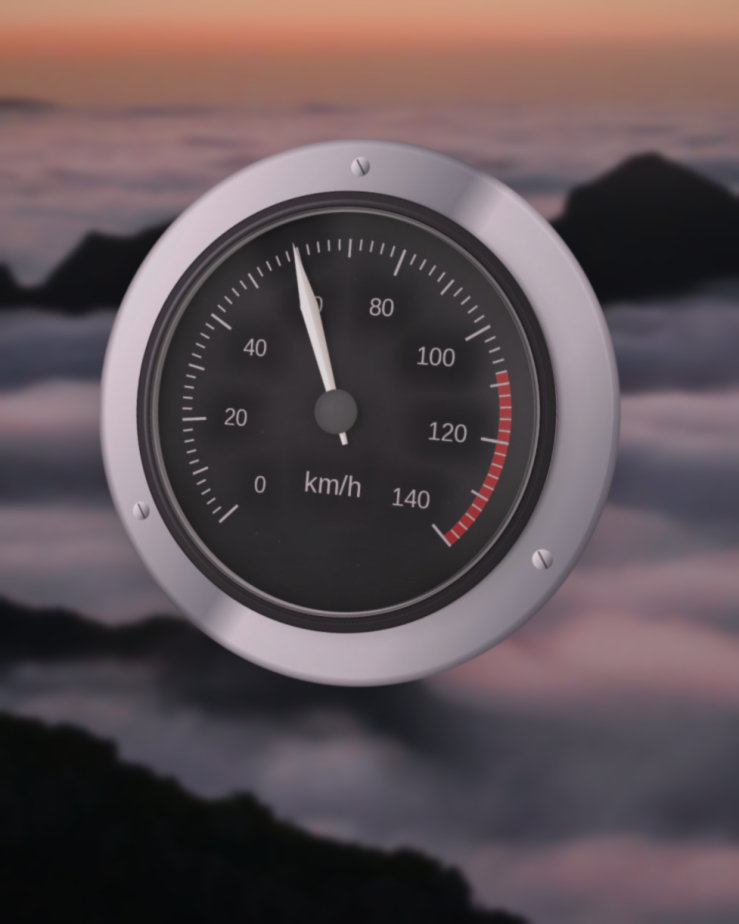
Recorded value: 60 km/h
